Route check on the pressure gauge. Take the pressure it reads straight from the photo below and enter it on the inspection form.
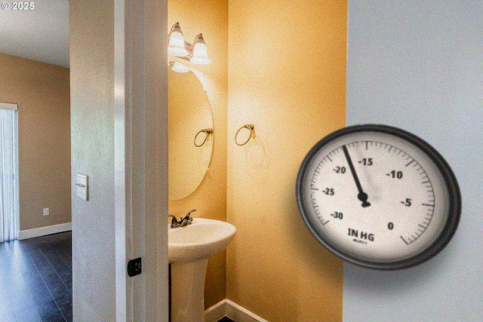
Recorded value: -17.5 inHg
